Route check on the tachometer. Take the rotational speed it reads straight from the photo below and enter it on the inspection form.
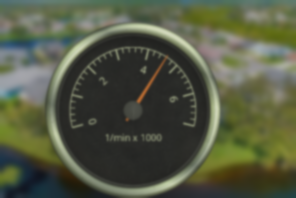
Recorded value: 4600 rpm
